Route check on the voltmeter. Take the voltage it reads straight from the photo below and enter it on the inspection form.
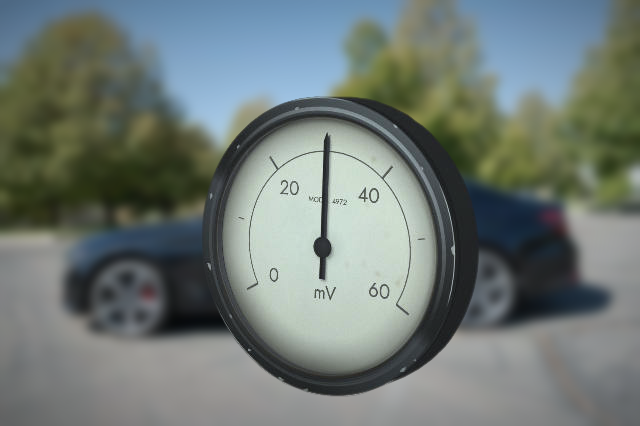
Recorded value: 30 mV
